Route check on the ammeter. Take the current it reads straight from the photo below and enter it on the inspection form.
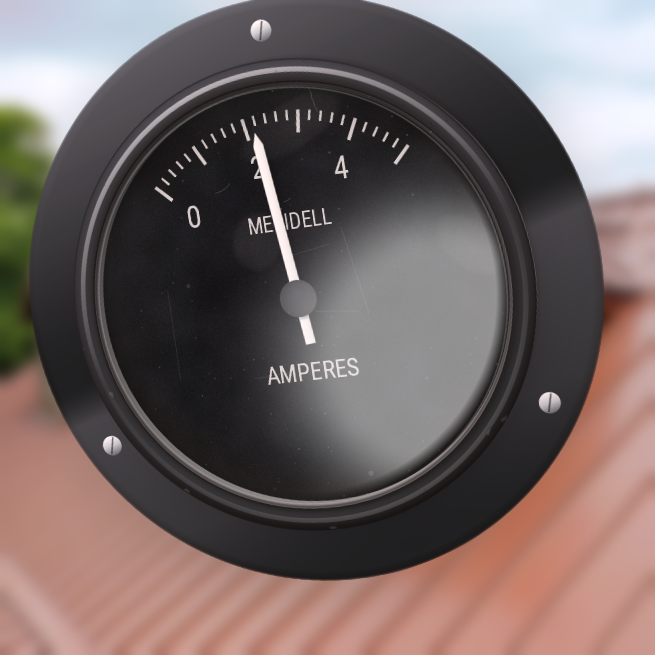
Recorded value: 2.2 A
